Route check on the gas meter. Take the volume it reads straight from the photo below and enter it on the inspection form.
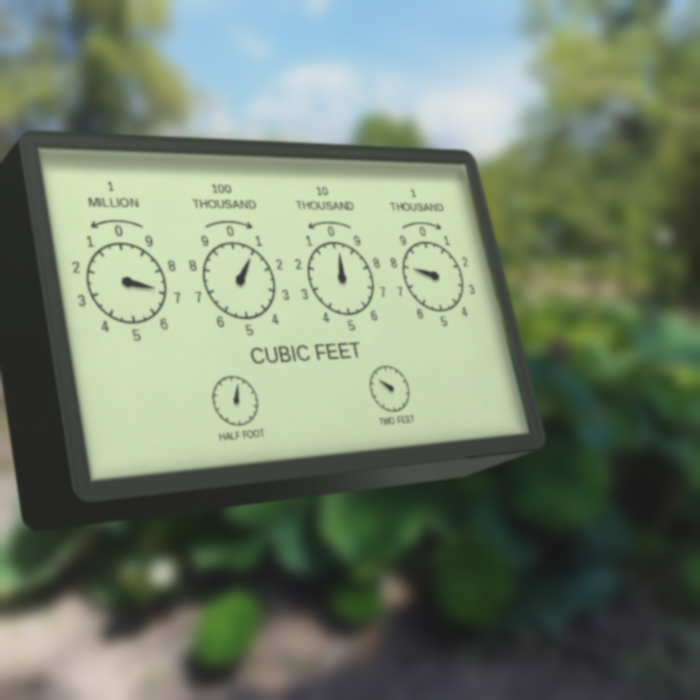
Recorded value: 709800 ft³
